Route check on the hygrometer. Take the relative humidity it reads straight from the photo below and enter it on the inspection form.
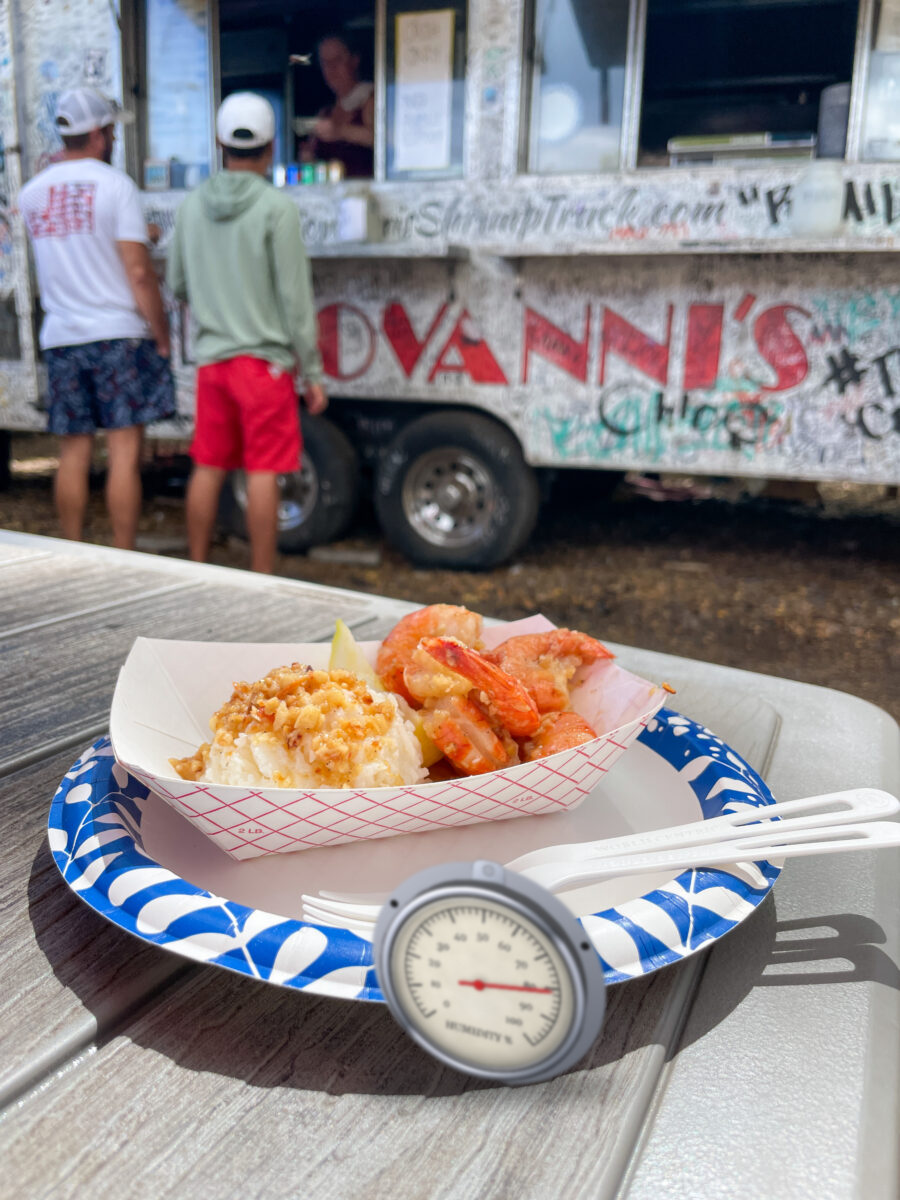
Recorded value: 80 %
